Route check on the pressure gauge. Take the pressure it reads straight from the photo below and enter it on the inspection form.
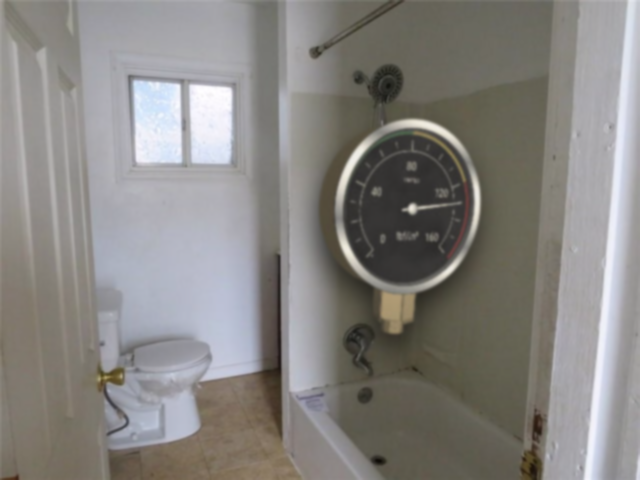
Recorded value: 130 psi
